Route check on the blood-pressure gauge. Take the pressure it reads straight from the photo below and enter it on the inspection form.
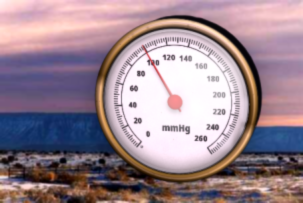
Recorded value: 100 mmHg
